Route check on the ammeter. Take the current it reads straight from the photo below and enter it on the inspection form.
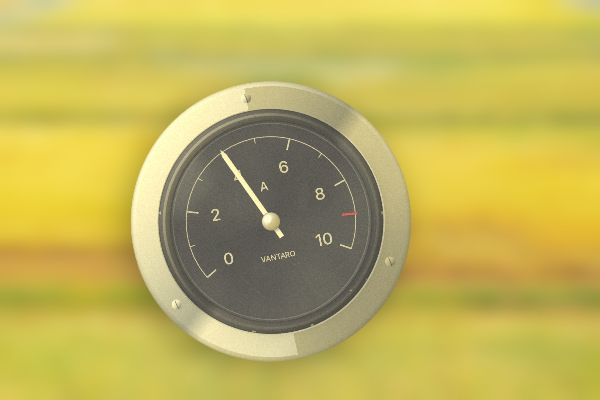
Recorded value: 4 A
